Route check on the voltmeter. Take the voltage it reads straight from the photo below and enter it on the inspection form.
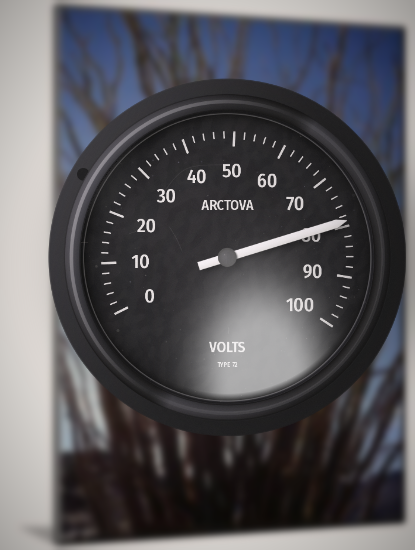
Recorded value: 79 V
